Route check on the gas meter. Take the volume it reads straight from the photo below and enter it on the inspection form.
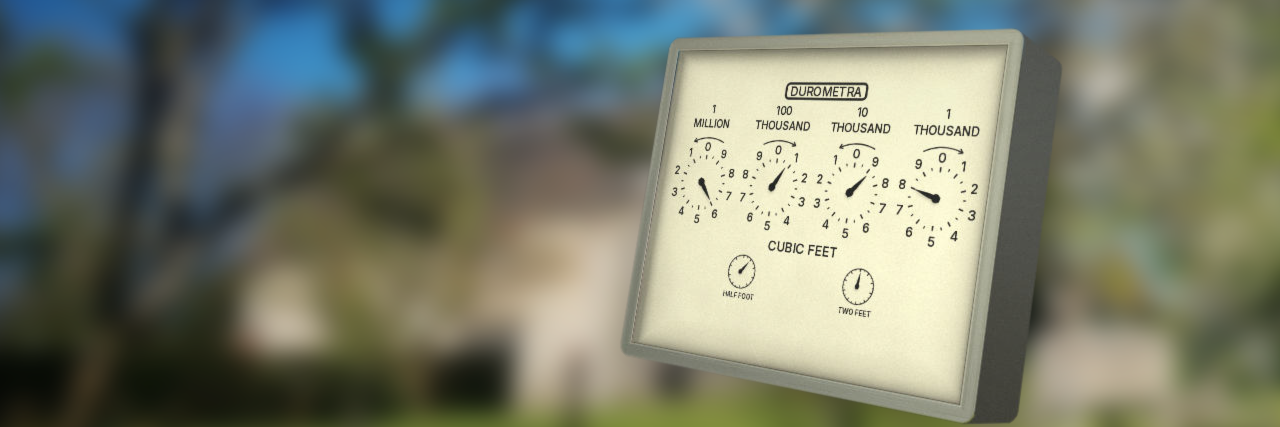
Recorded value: 608800 ft³
